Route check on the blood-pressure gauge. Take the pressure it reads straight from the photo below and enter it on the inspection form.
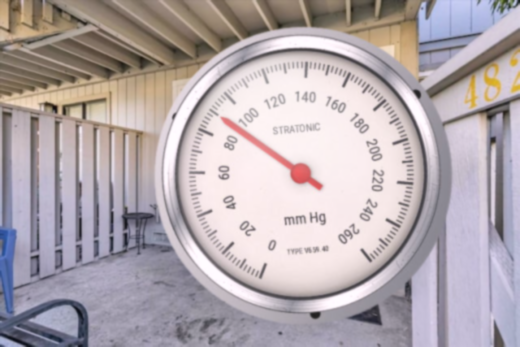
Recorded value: 90 mmHg
